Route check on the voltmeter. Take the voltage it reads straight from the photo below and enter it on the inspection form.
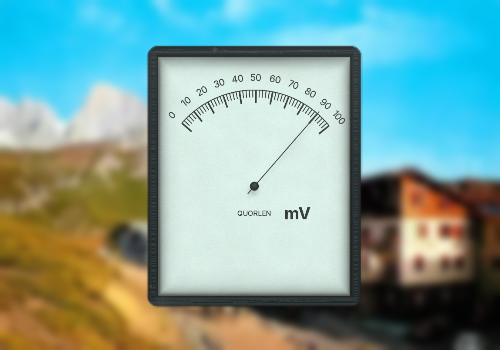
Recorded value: 90 mV
